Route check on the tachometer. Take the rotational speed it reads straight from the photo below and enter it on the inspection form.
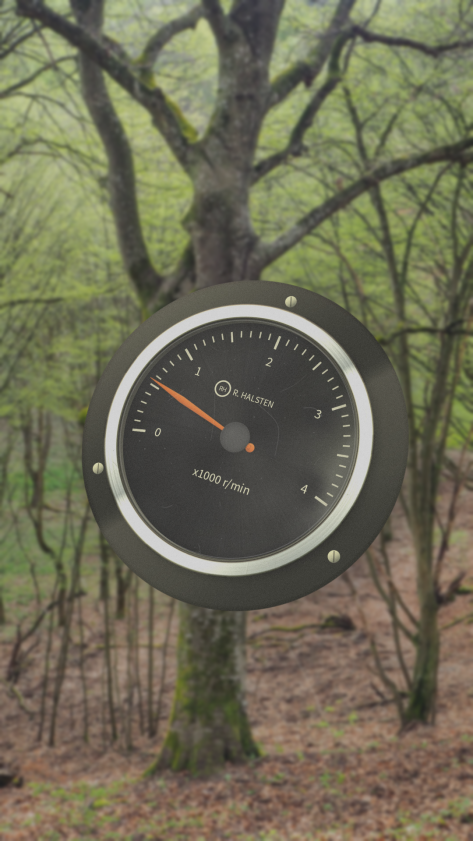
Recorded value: 550 rpm
